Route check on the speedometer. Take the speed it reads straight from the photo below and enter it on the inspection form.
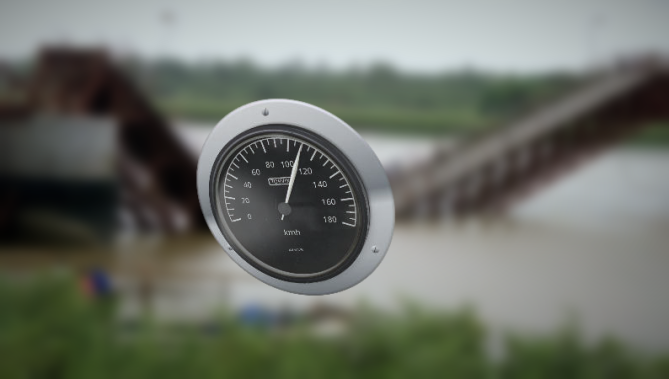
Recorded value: 110 km/h
